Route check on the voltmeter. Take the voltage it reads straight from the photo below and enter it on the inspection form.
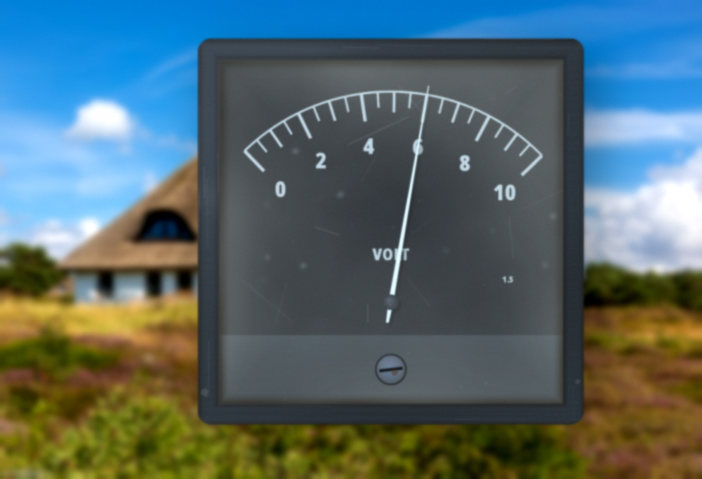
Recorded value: 6 V
